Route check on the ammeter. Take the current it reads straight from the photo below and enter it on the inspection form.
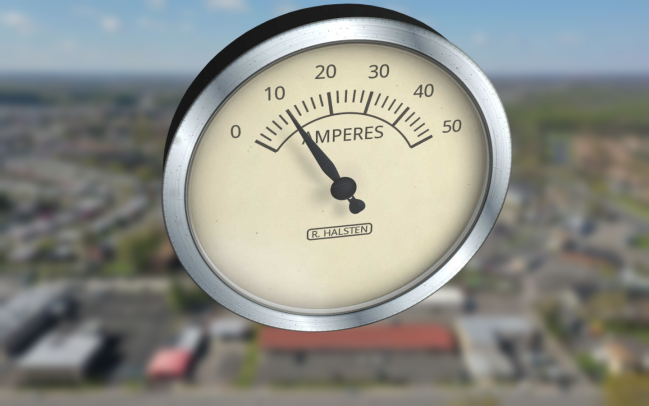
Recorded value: 10 A
